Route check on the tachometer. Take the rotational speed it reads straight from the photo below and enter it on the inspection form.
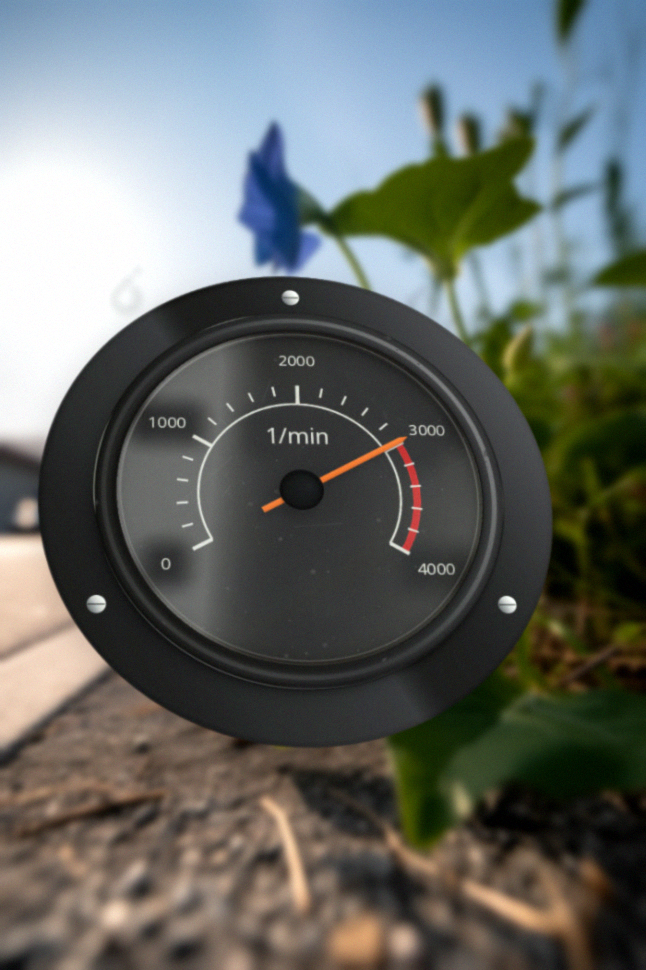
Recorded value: 3000 rpm
